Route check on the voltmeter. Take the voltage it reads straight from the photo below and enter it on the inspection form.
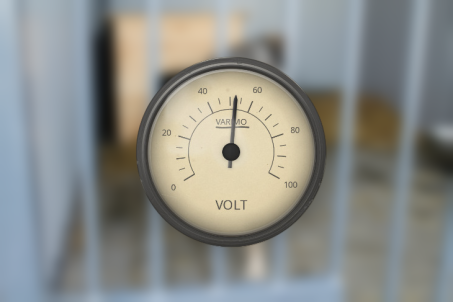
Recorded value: 52.5 V
